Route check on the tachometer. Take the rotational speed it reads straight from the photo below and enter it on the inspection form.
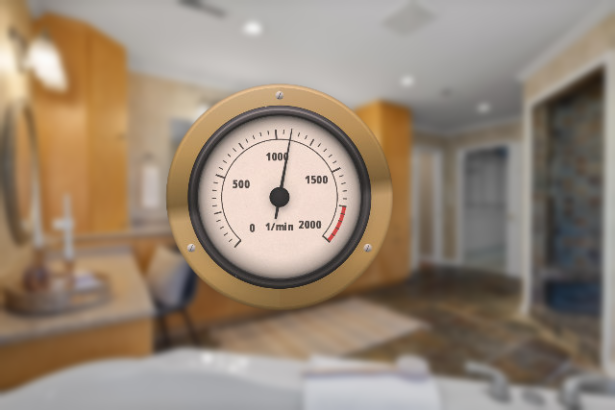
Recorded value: 1100 rpm
